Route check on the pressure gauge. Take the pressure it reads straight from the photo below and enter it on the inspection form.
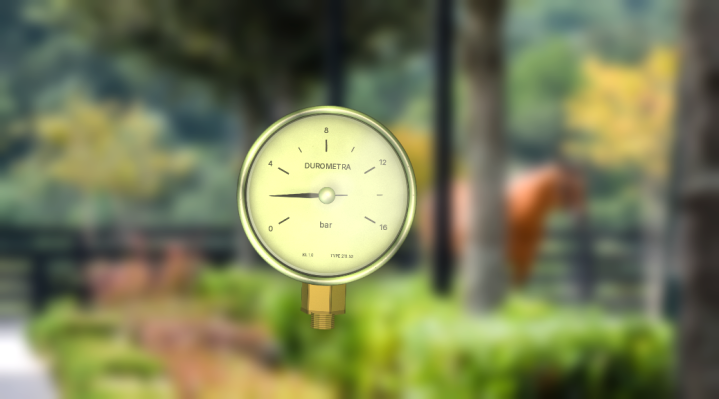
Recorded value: 2 bar
